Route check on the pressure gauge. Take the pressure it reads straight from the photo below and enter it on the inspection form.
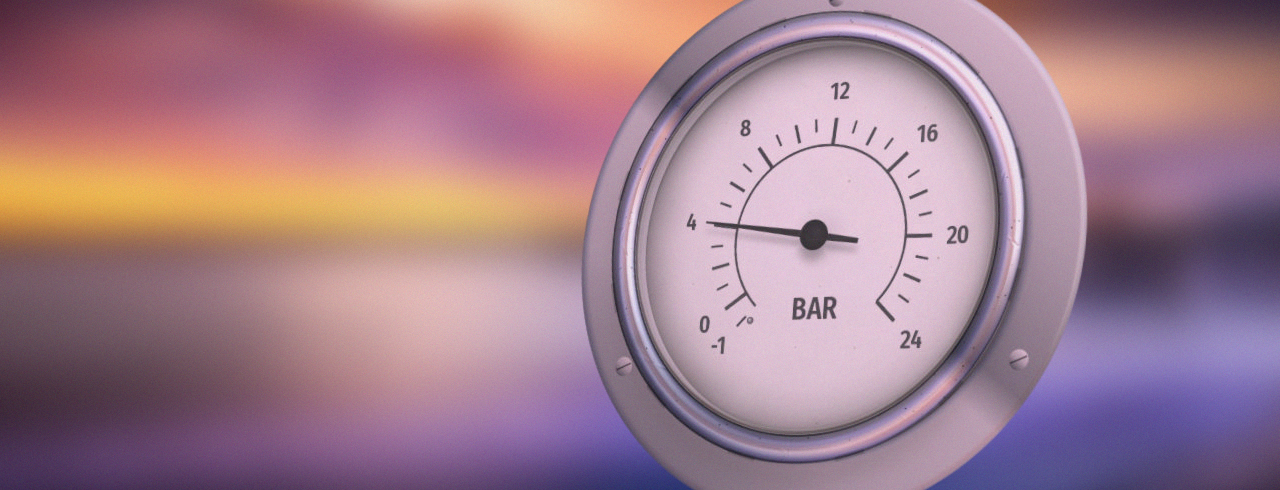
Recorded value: 4 bar
